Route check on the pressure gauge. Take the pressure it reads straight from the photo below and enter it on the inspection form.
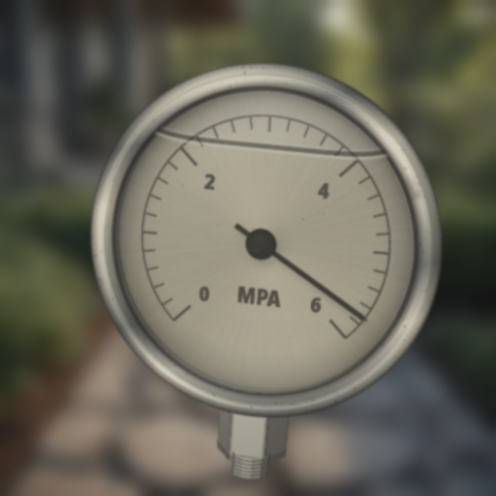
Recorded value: 5.7 MPa
